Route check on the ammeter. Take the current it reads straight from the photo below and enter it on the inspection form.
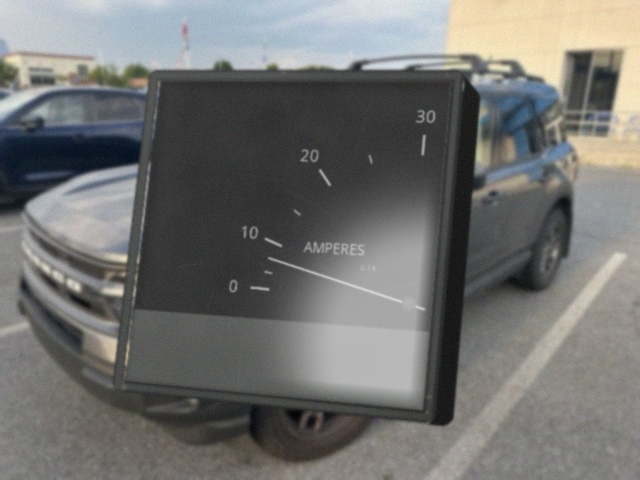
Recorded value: 7.5 A
